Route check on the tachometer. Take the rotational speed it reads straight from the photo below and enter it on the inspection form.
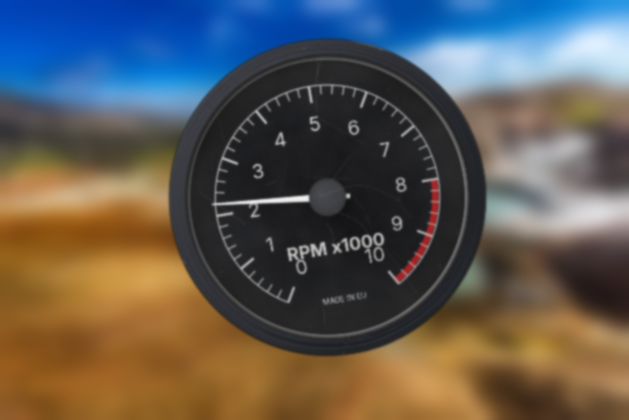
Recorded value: 2200 rpm
